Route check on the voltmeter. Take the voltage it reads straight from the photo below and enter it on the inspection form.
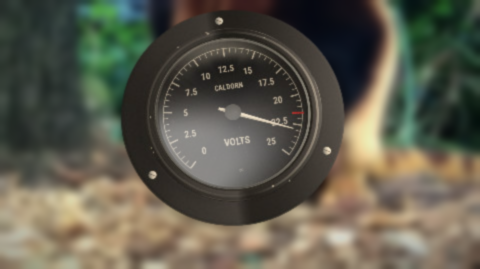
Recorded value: 23 V
